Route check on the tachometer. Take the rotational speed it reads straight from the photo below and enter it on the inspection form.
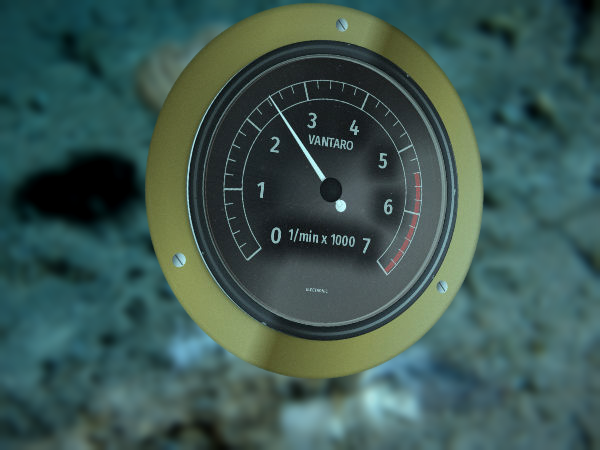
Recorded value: 2400 rpm
